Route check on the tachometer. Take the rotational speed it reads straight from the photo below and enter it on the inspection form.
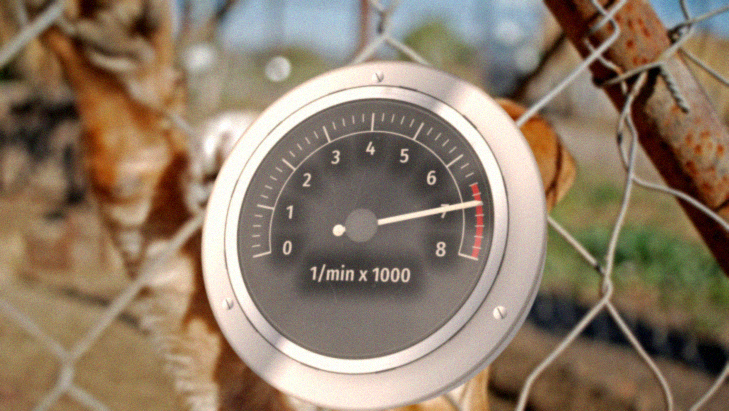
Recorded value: 7000 rpm
